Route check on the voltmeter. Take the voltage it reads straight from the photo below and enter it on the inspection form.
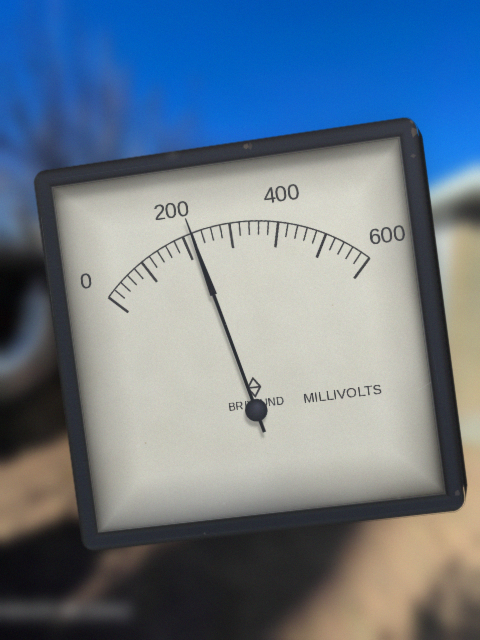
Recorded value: 220 mV
